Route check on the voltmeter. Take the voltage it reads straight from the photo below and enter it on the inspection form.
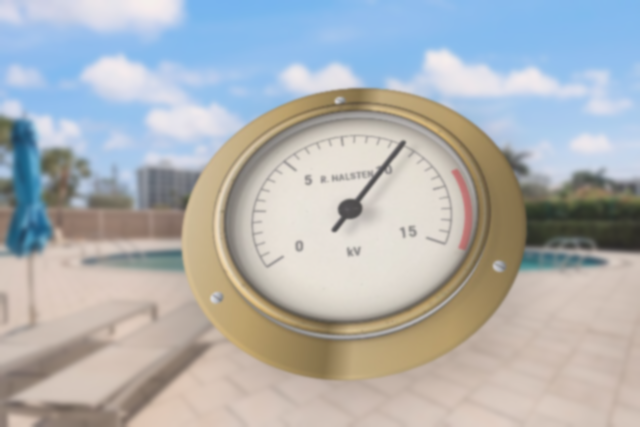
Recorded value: 10 kV
